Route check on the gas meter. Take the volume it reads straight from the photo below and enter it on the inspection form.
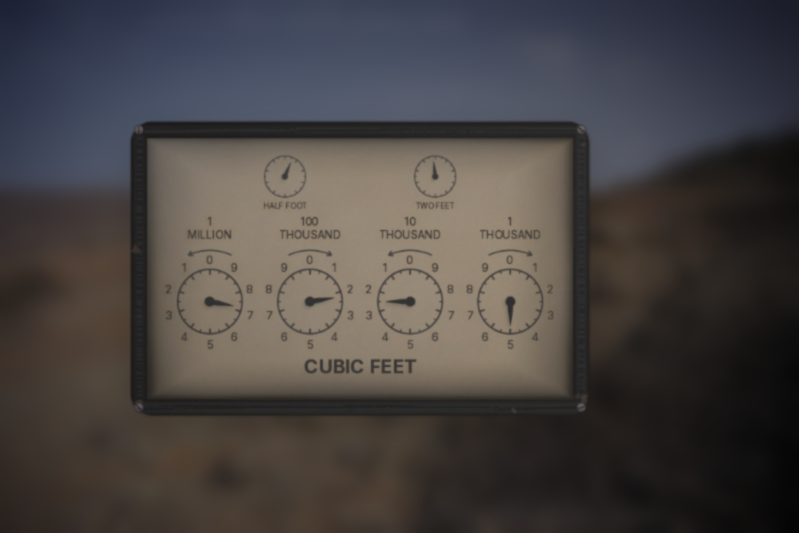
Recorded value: 722500 ft³
